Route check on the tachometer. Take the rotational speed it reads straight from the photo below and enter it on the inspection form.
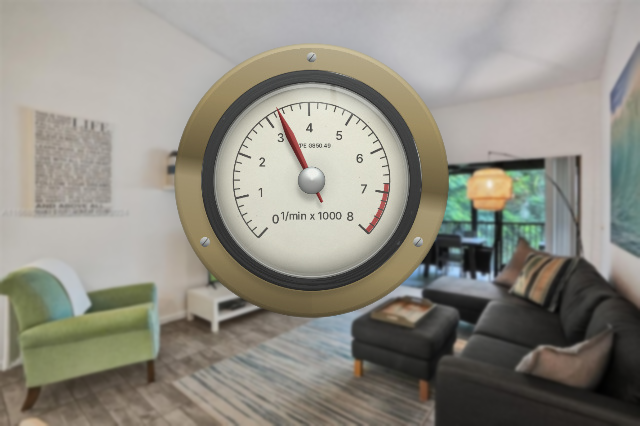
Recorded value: 3300 rpm
